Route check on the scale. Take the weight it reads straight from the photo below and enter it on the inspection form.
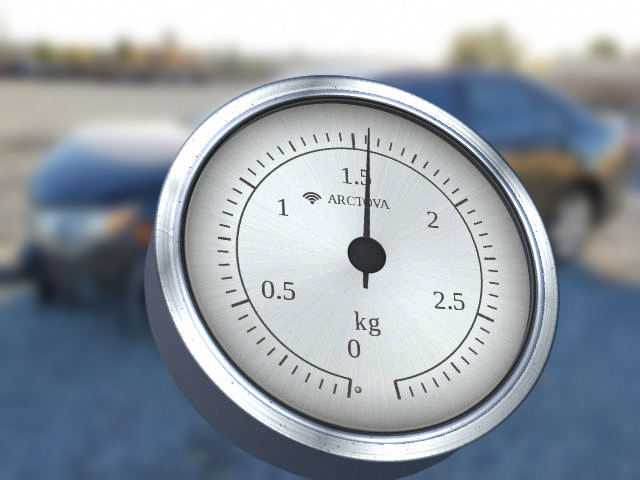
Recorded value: 1.55 kg
